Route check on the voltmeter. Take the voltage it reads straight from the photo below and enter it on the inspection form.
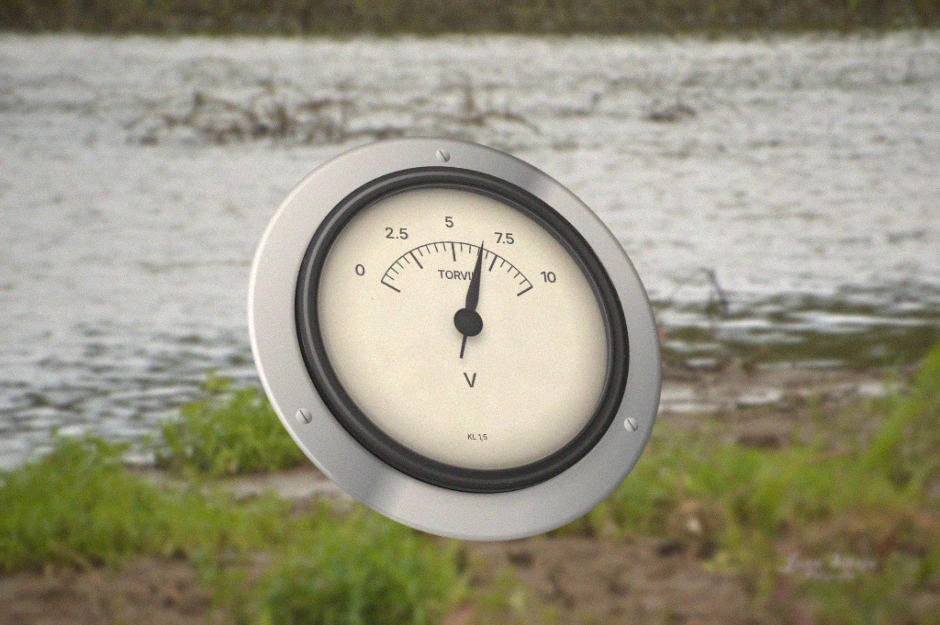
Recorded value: 6.5 V
